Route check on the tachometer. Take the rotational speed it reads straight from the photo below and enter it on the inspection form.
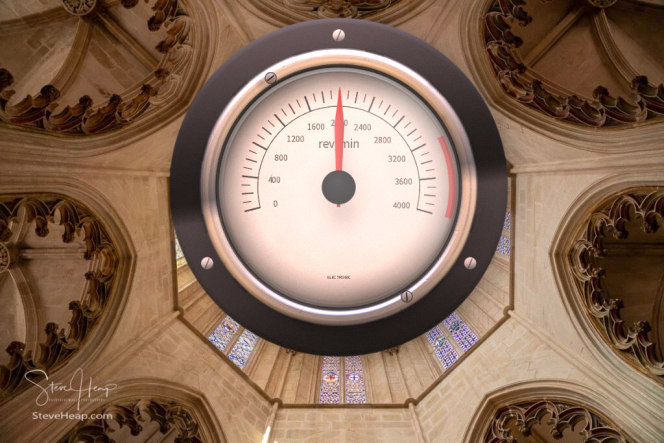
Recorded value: 2000 rpm
